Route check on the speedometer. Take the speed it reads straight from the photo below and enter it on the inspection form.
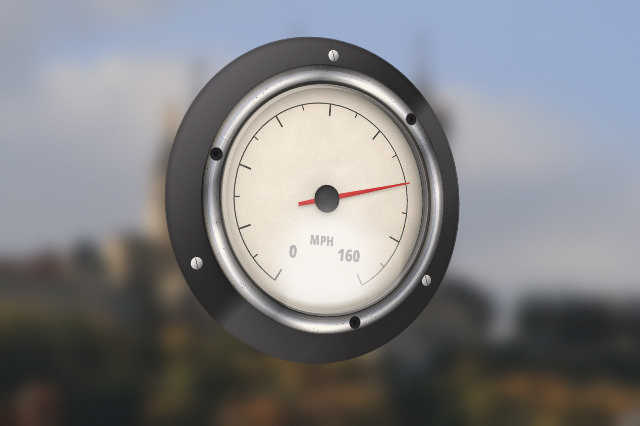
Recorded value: 120 mph
